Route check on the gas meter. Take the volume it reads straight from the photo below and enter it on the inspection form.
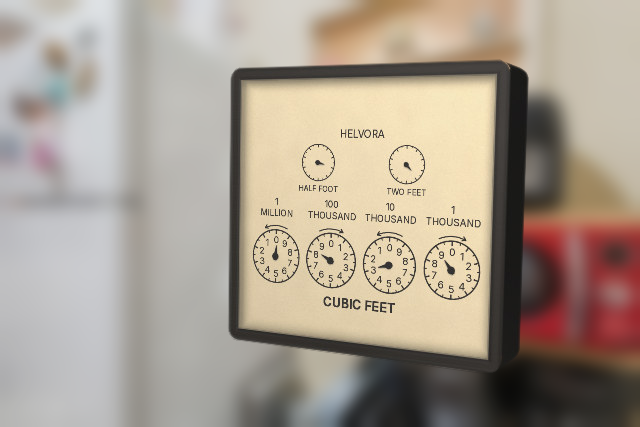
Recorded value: 982900 ft³
